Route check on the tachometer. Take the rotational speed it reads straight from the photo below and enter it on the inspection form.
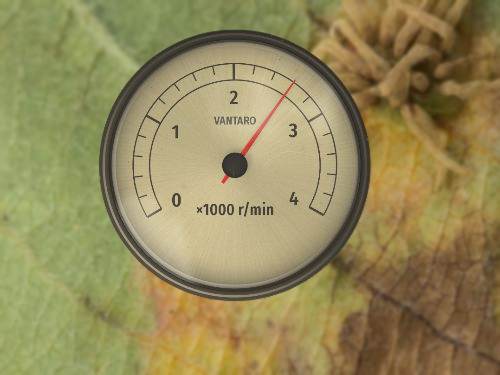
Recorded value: 2600 rpm
